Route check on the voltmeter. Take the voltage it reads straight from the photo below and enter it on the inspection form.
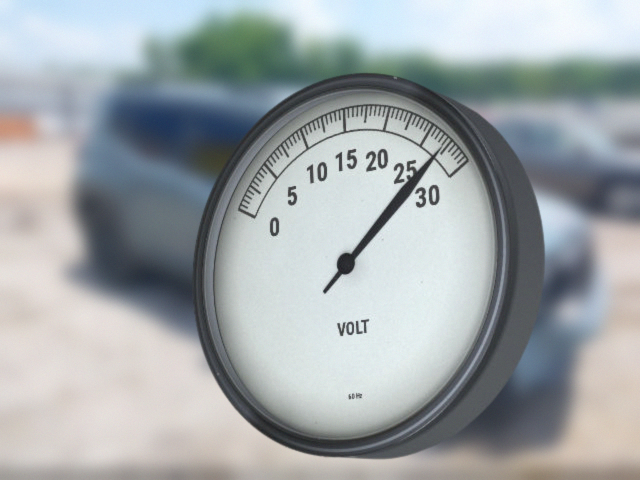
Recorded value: 27.5 V
